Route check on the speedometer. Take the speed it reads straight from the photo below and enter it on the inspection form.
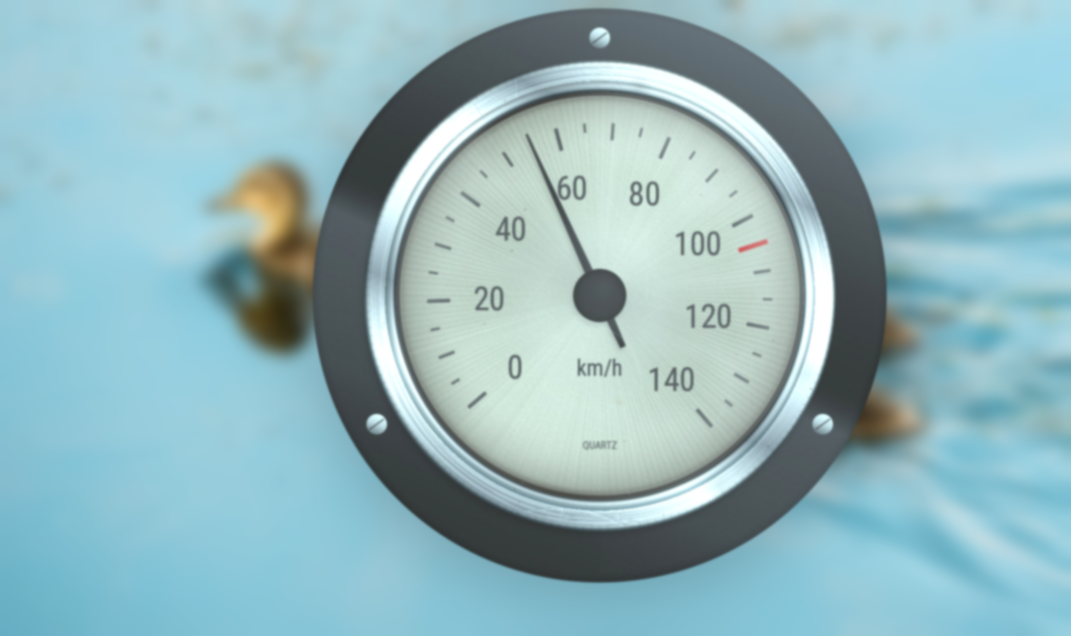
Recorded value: 55 km/h
